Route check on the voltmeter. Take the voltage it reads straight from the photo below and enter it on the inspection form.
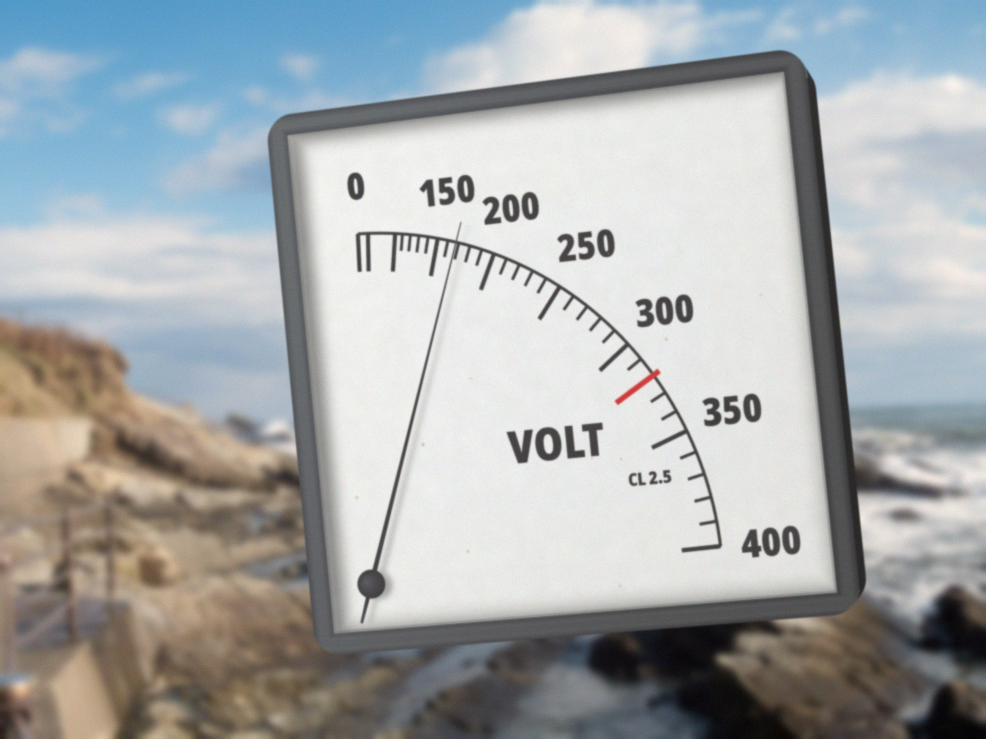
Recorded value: 170 V
